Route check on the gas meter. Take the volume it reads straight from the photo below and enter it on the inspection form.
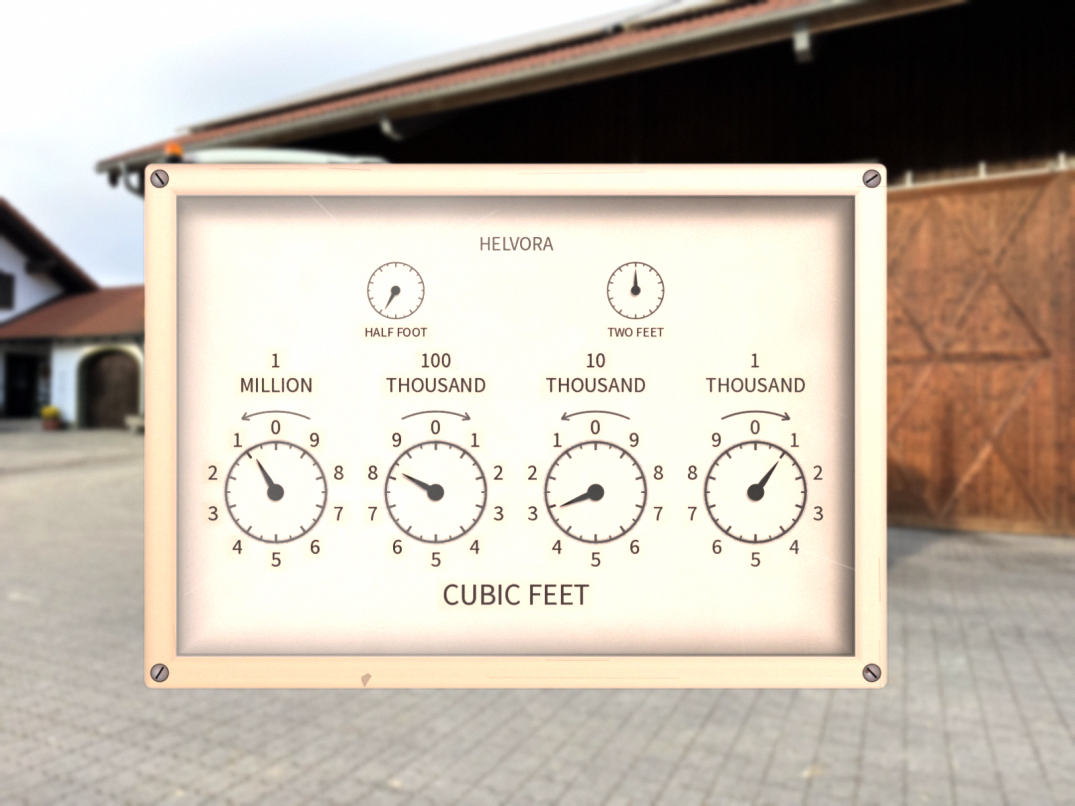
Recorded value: 83100 ft³
